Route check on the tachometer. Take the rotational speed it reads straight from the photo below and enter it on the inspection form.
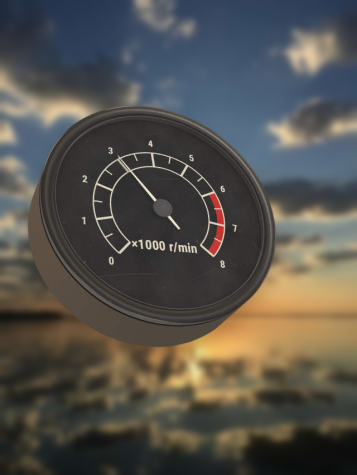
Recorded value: 3000 rpm
